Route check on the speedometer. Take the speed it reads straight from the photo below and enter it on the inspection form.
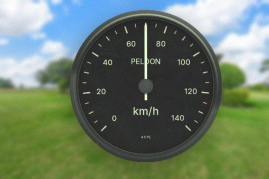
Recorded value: 70 km/h
